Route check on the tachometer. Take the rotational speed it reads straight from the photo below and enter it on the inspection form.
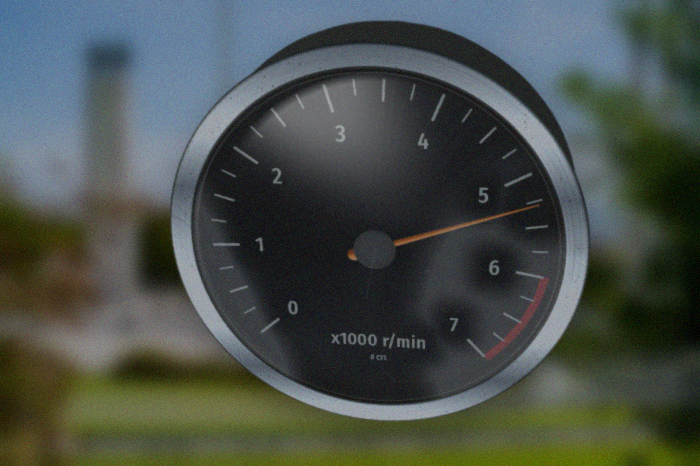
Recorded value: 5250 rpm
